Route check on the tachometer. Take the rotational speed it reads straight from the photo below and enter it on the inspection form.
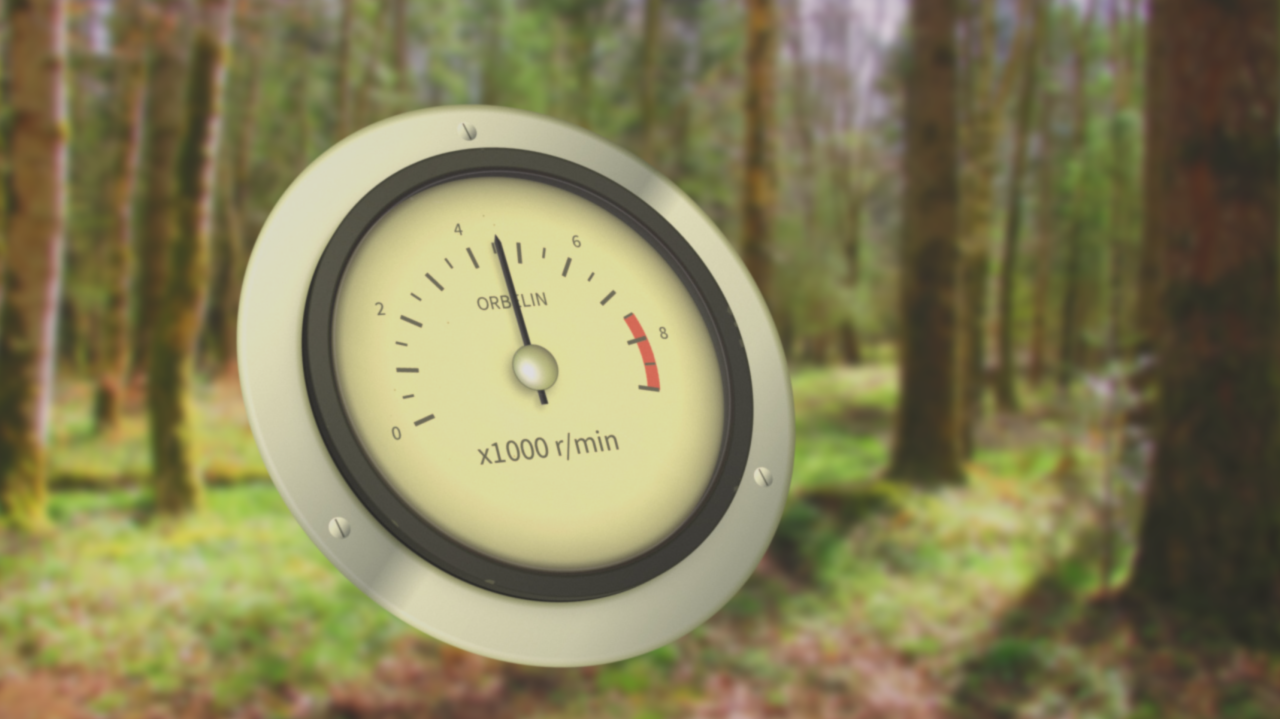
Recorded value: 4500 rpm
